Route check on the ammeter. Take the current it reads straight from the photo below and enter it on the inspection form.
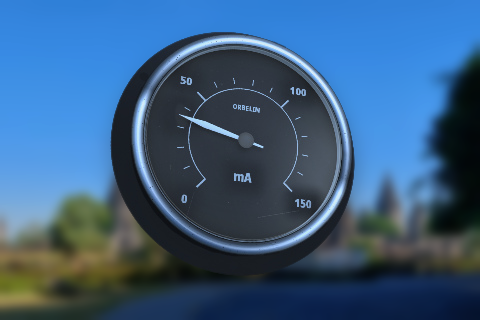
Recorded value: 35 mA
